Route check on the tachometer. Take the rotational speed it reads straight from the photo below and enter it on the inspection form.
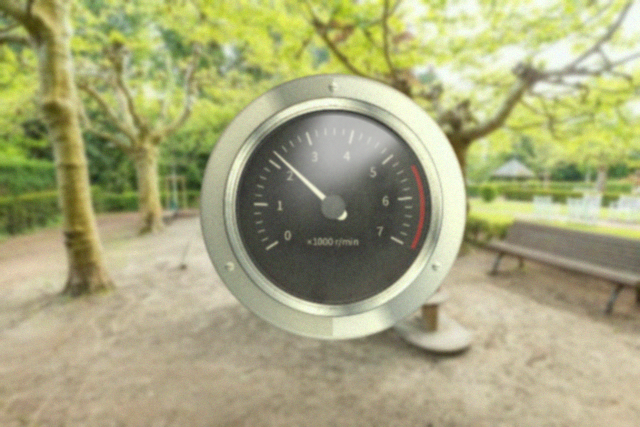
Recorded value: 2200 rpm
